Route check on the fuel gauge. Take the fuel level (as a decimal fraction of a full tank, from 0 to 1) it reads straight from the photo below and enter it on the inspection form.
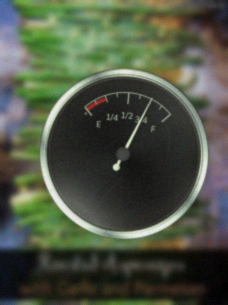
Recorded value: 0.75
